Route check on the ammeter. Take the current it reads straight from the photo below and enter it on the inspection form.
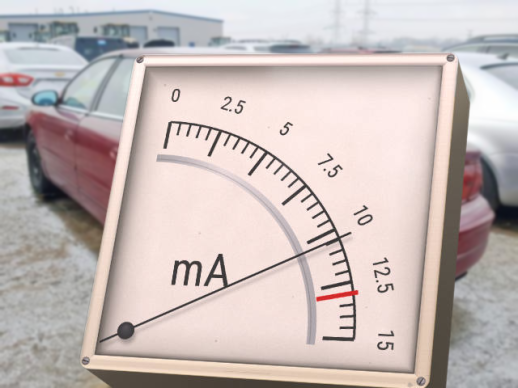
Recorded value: 10.5 mA
